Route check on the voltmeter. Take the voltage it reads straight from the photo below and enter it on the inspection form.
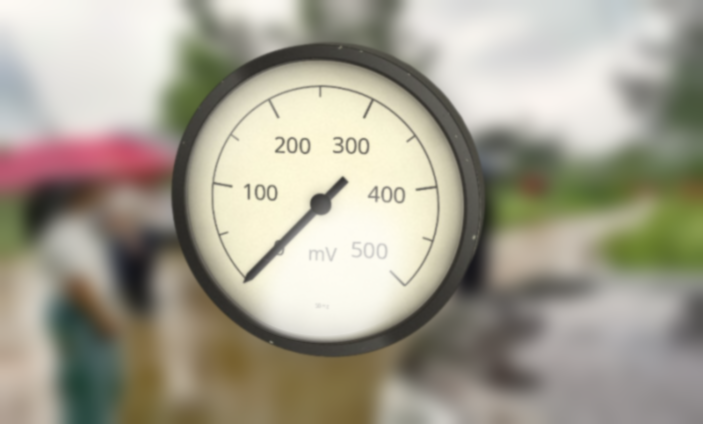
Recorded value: 0 mV
